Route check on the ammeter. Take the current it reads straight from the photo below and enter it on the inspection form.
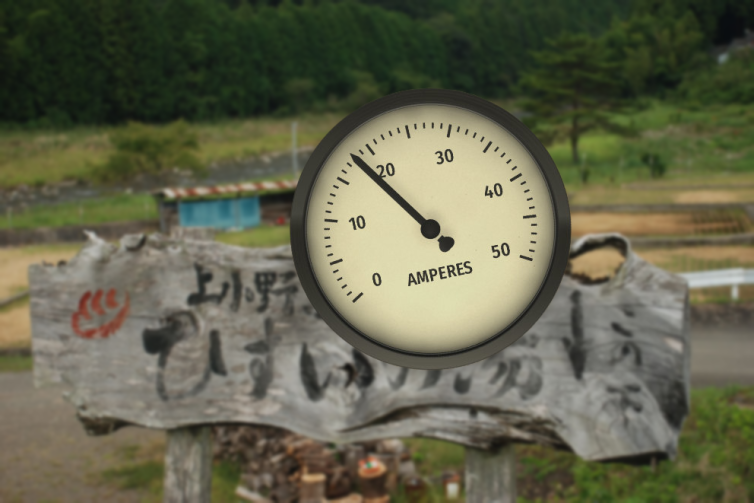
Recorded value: 18 A
